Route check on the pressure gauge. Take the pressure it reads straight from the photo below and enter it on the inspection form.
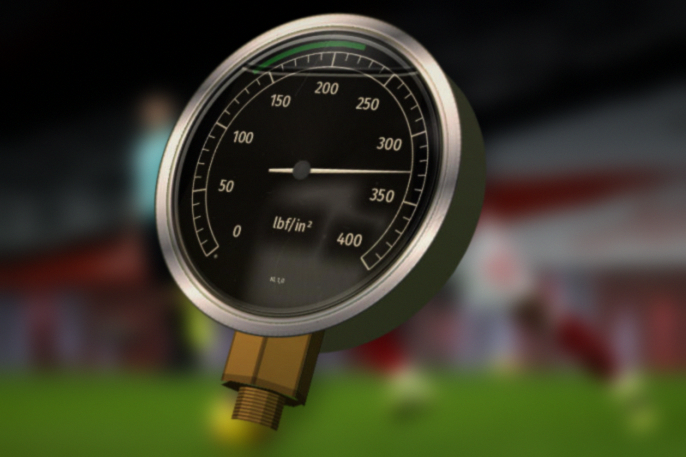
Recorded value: 330 psi
